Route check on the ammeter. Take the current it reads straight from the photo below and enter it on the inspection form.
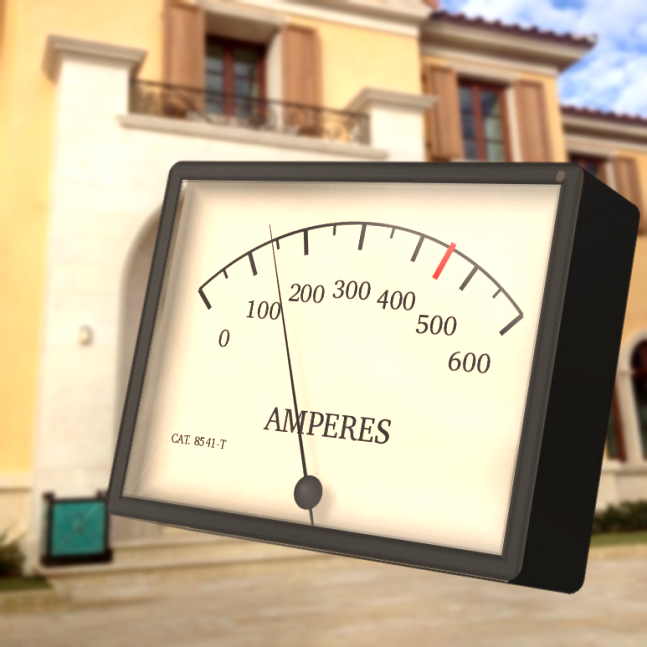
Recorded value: 150 A
